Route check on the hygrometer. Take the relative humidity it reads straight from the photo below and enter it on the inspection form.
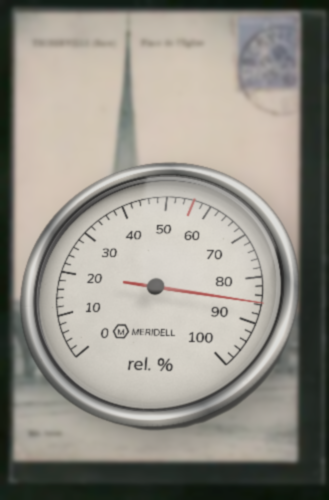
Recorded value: 86 %
